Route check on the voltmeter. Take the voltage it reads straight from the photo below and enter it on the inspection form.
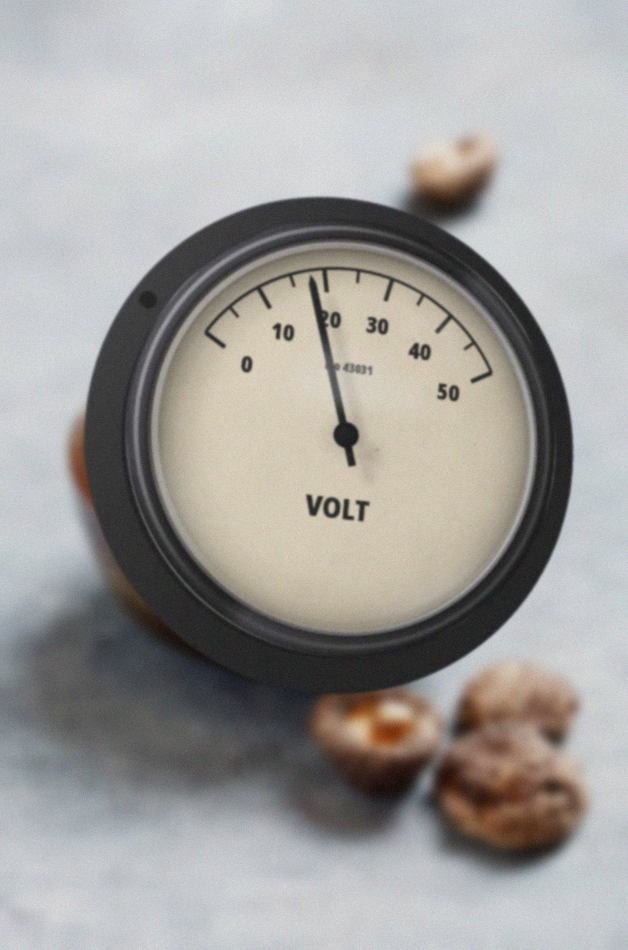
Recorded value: 17.5 V
